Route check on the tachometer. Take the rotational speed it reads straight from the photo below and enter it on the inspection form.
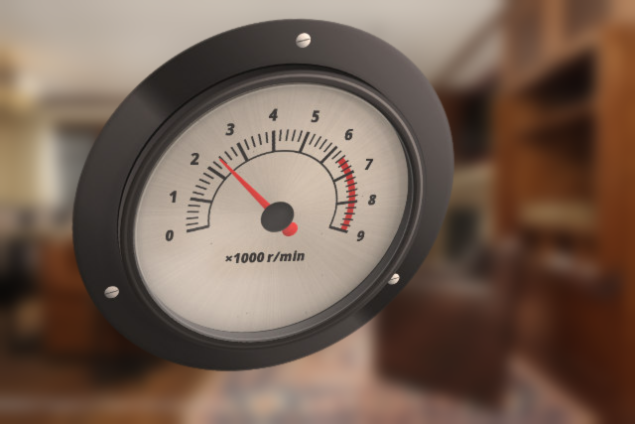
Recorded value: 2400 rpm
